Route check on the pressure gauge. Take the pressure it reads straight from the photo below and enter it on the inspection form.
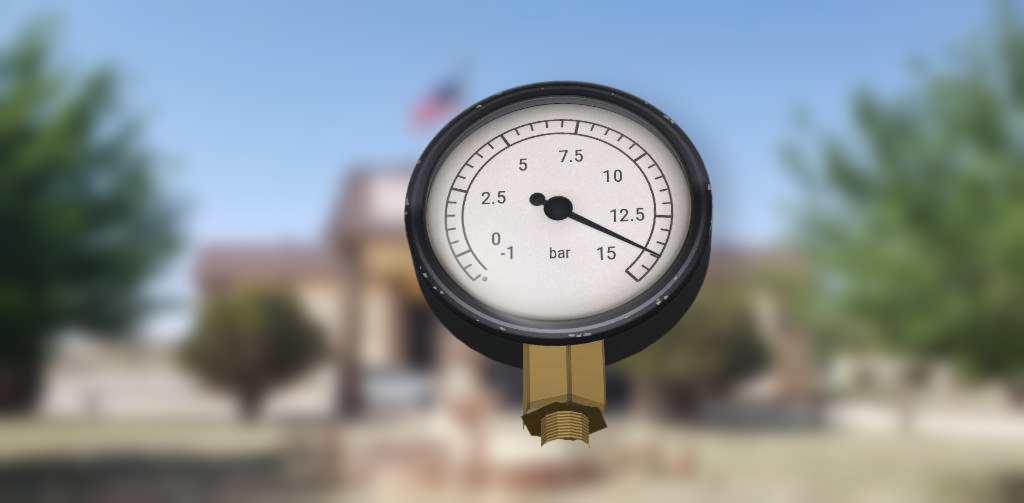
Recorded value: 14 bar
